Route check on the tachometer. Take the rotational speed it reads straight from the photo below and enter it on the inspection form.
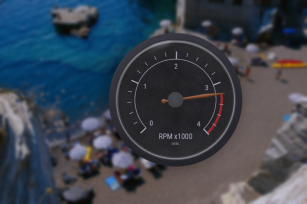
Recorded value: 3200 rpm
